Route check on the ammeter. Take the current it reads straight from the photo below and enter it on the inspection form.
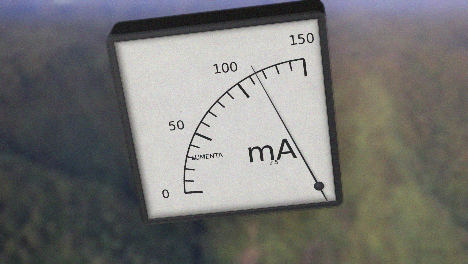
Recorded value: 115 mA
